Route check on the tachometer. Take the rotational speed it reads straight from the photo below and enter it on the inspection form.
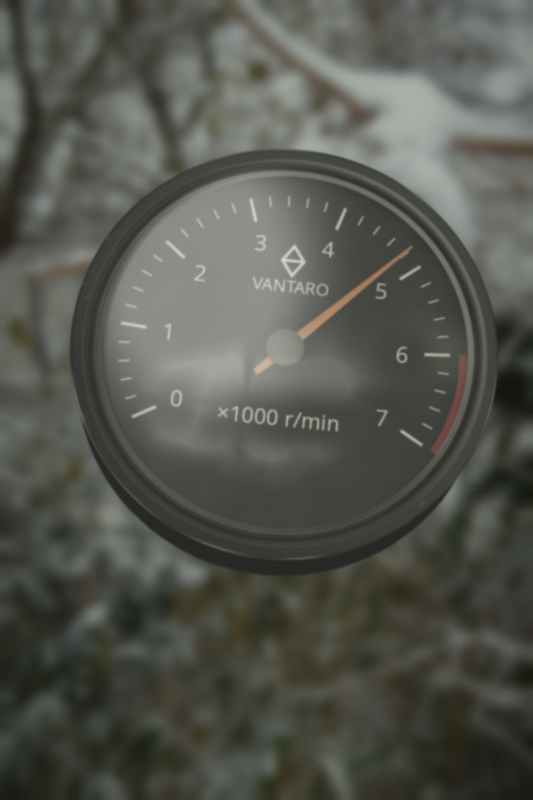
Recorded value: 4800 rpm
